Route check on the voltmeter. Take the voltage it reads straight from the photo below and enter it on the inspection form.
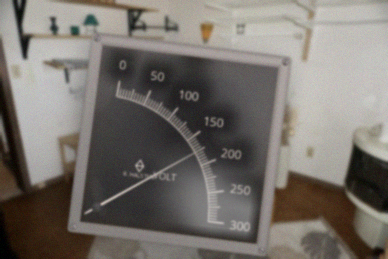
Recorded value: 175 V
